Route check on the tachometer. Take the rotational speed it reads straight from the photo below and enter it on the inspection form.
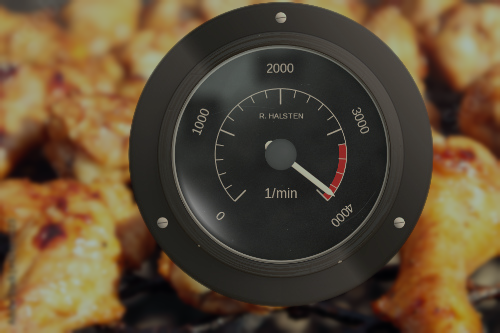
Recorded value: 3900 rpm
